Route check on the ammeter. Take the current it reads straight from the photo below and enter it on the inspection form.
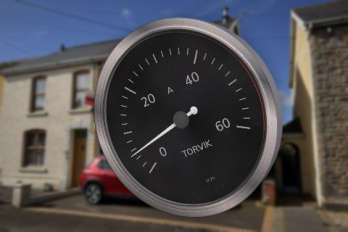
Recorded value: 5 A
